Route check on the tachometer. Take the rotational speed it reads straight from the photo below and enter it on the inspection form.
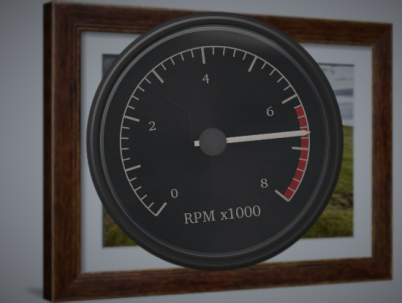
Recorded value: 6700 rpm
